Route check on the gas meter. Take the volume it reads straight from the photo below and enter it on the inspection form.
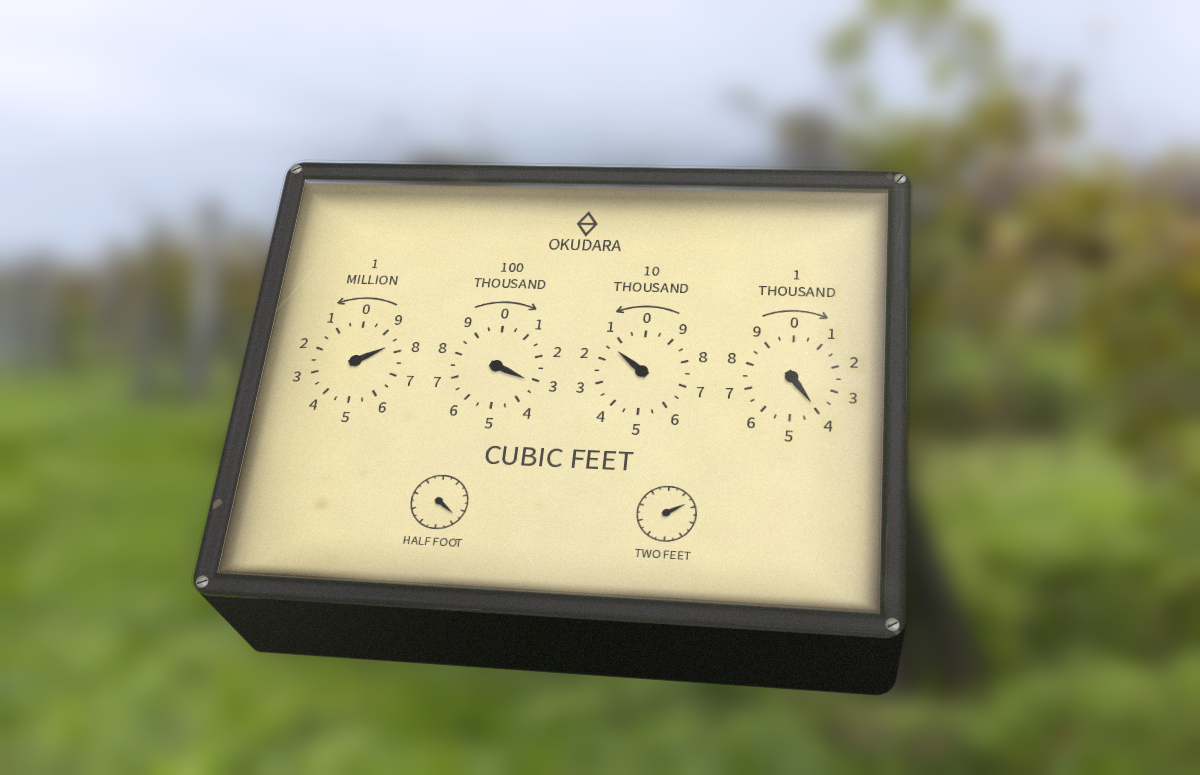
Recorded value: 831400 ft³
